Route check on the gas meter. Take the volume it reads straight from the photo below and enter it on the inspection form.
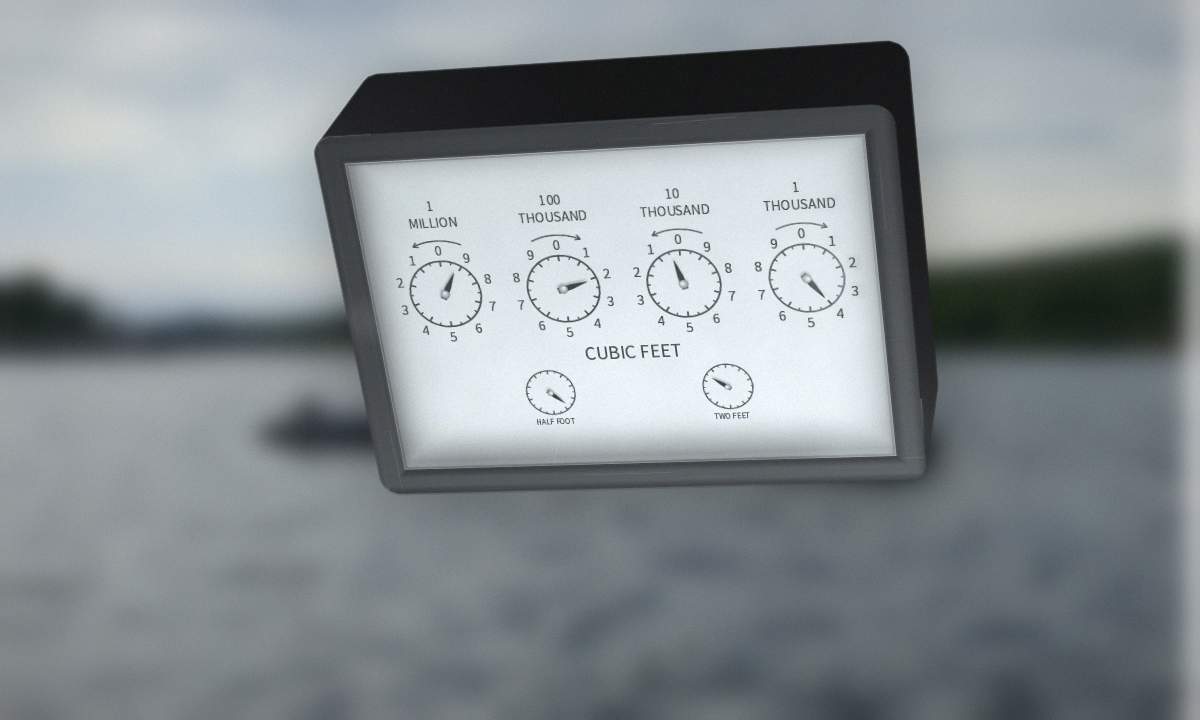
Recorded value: 920400 ft³
